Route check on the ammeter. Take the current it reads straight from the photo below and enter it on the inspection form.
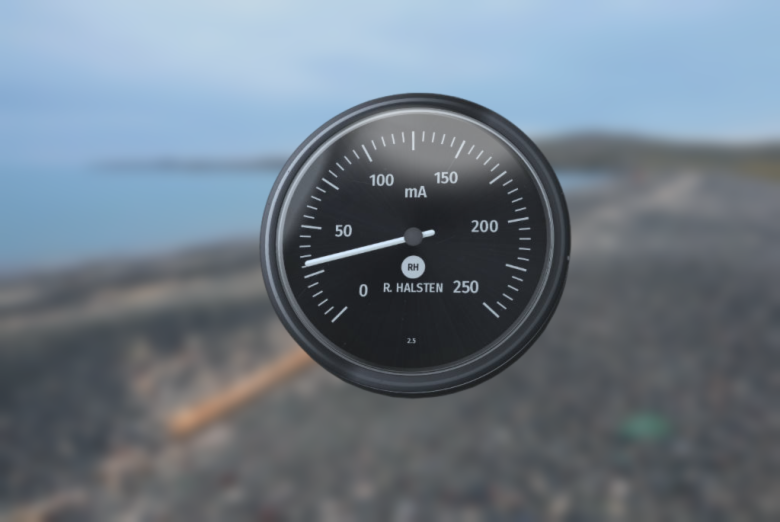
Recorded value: 30 mA
